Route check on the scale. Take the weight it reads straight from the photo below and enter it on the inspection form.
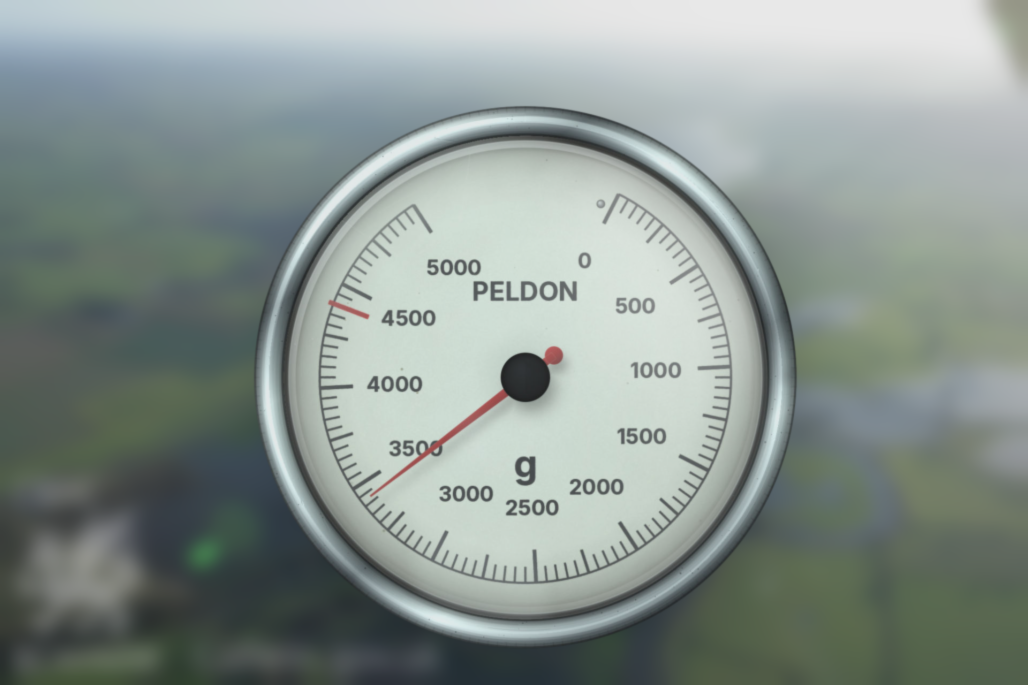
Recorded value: 3425 g
